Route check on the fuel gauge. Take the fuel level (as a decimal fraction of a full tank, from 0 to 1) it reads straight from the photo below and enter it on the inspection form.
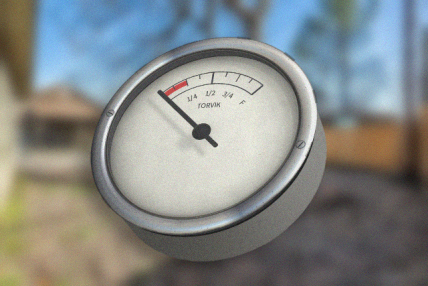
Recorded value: 0
